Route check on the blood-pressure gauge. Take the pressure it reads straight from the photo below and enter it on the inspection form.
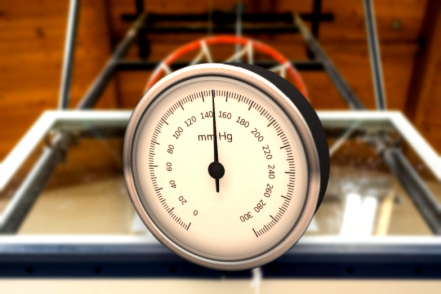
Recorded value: 150 mmHg
